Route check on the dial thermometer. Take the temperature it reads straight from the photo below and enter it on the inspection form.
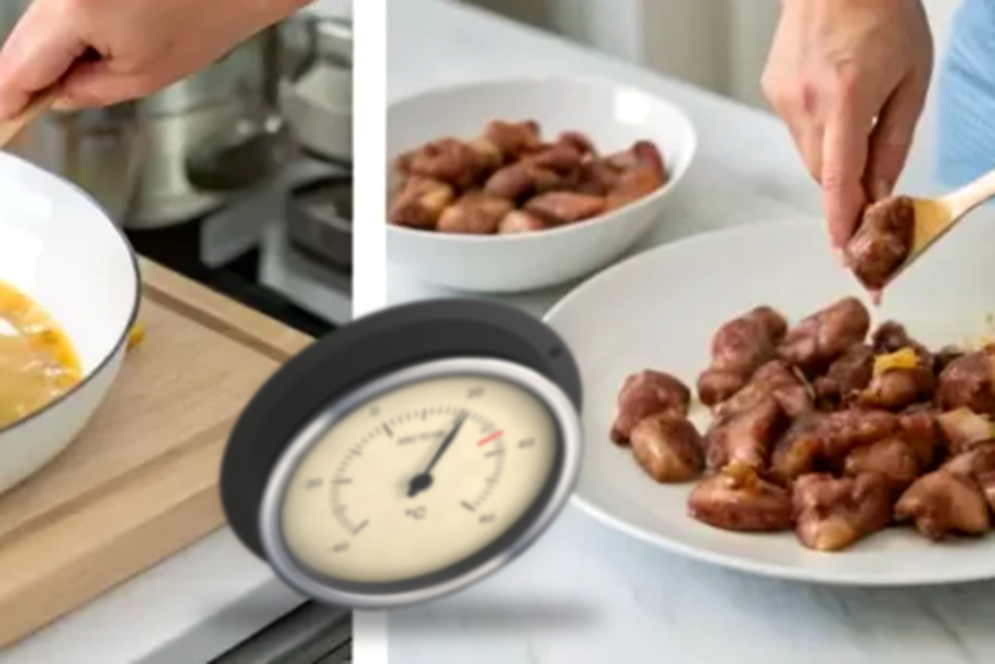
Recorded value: 20 °C
